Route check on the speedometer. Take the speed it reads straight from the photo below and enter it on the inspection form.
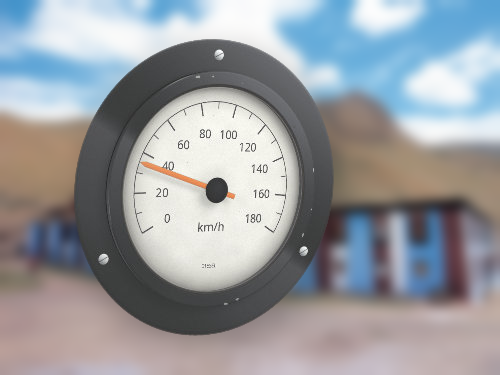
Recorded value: 35 km/h
